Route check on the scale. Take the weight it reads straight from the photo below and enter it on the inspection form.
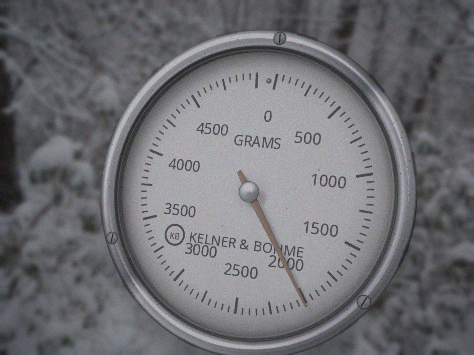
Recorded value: 2000 g
